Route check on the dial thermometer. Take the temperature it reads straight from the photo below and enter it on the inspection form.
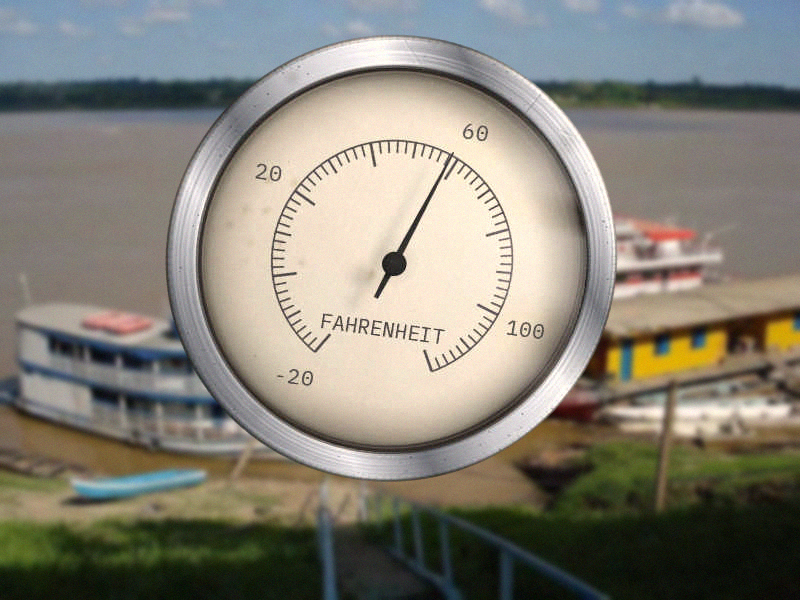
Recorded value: 58 °F
